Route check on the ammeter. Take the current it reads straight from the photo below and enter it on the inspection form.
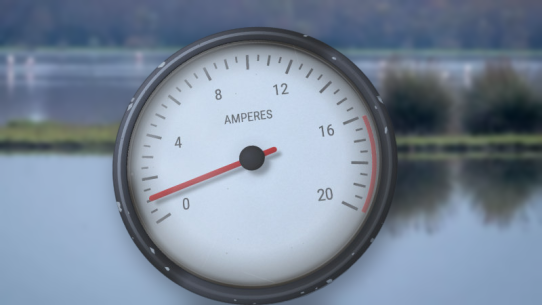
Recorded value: 1 A
